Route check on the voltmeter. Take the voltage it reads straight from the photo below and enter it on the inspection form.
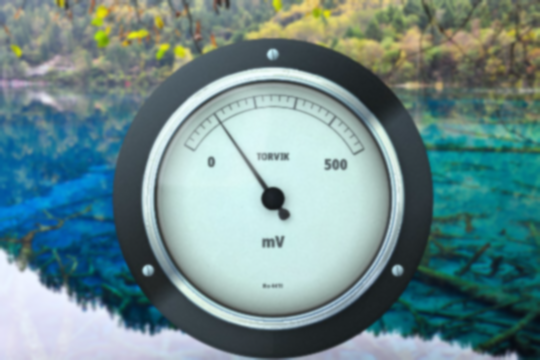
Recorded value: 100 mV
